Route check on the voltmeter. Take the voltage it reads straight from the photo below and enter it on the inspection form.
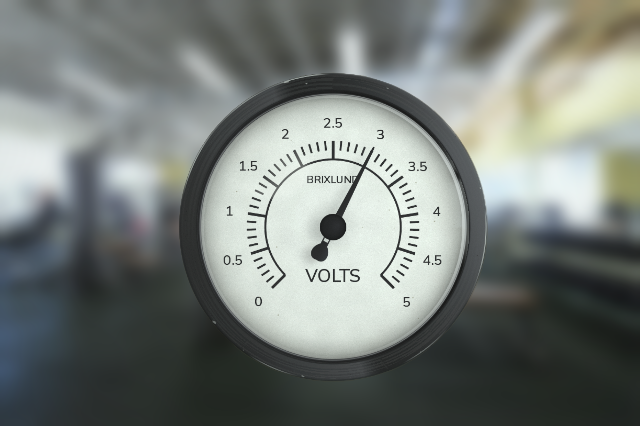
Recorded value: 3 V
